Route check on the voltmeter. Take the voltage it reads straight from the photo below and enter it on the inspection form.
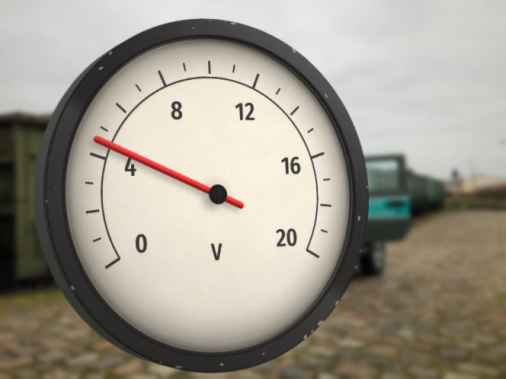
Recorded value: 4.5 V
